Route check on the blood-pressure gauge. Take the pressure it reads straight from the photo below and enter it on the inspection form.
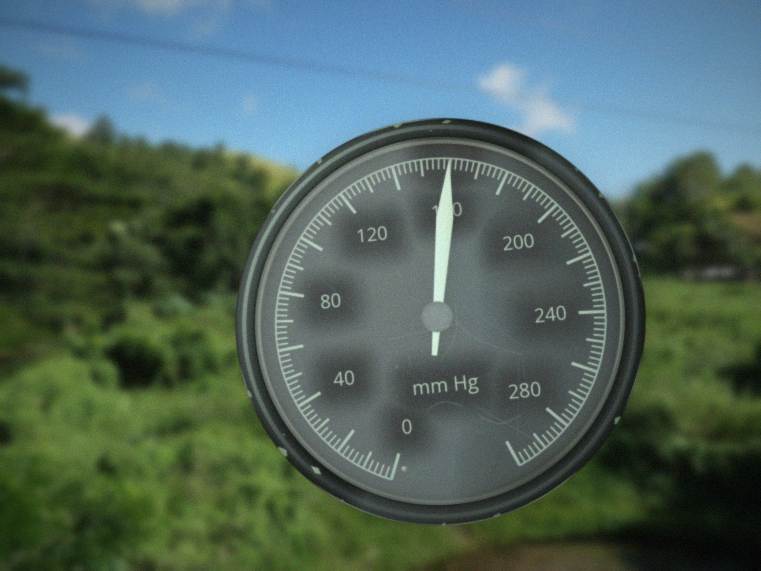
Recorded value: 160 mmHg
